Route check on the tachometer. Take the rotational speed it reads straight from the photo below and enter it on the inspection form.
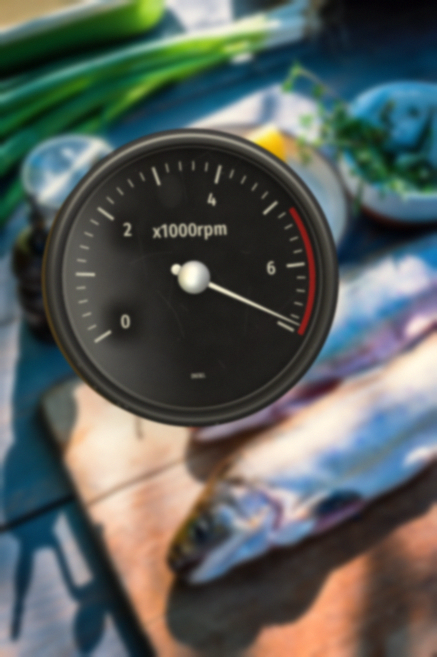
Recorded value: 6900 rpm
